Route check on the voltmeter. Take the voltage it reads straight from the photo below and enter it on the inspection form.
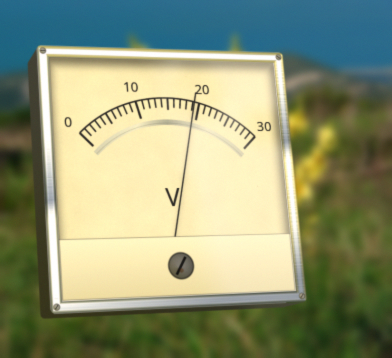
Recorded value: 19 V
